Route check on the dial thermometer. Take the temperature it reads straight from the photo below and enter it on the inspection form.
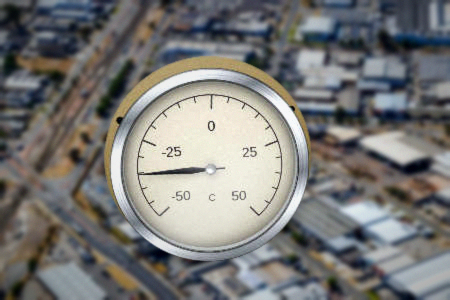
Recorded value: -35 °C
